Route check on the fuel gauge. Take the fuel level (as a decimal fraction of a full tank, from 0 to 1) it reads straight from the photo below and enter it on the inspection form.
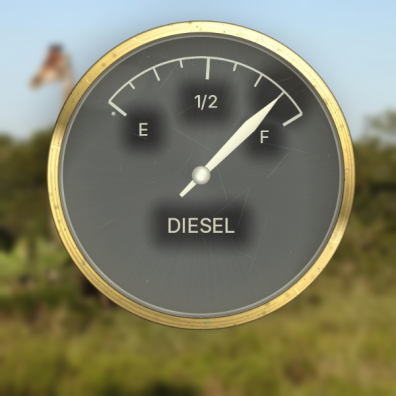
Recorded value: 0.875
